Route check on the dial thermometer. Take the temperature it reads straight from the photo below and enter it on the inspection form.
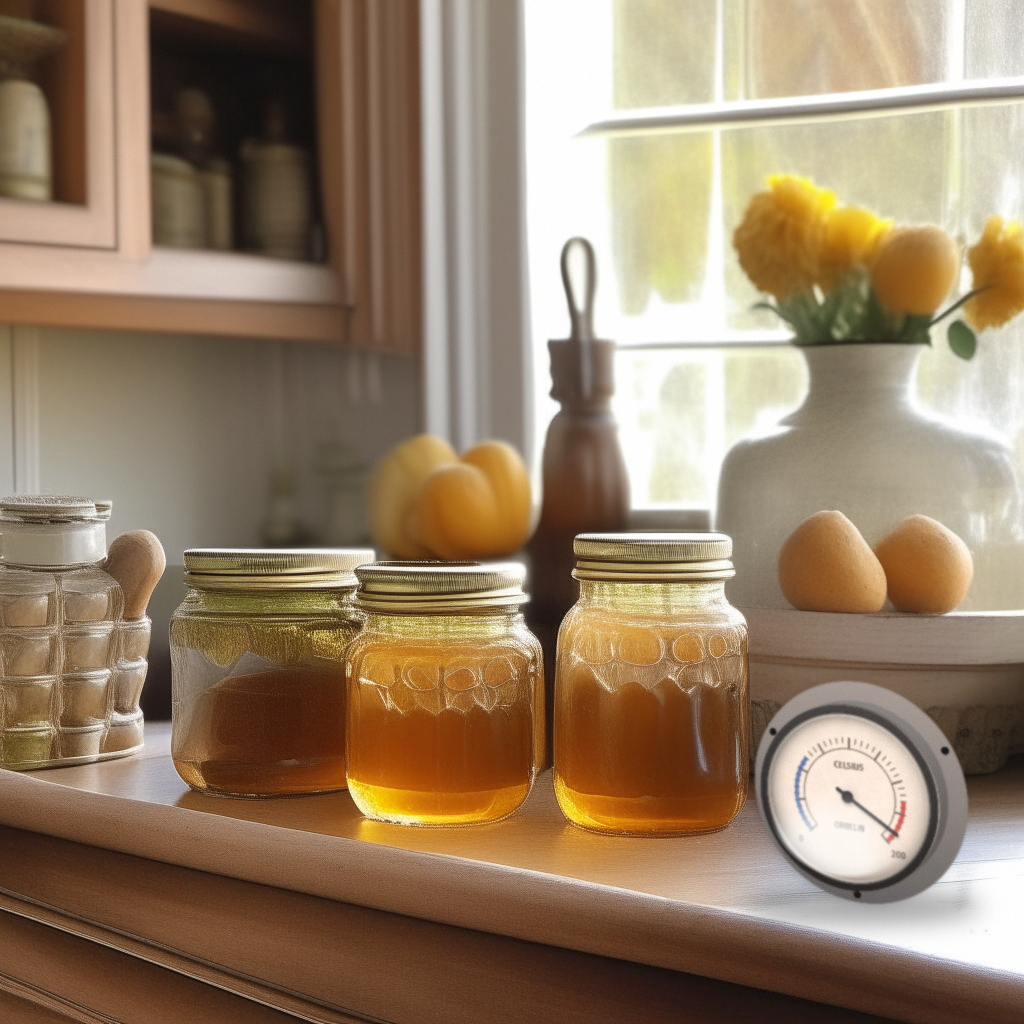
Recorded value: 190 °C
